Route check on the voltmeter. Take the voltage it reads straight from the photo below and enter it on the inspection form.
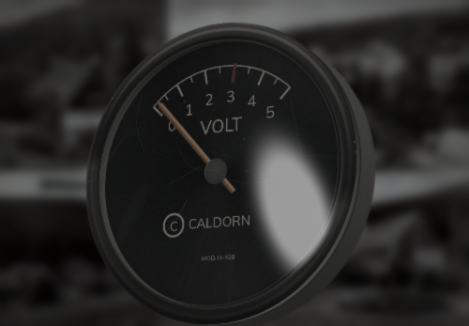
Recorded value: 0.25 V
